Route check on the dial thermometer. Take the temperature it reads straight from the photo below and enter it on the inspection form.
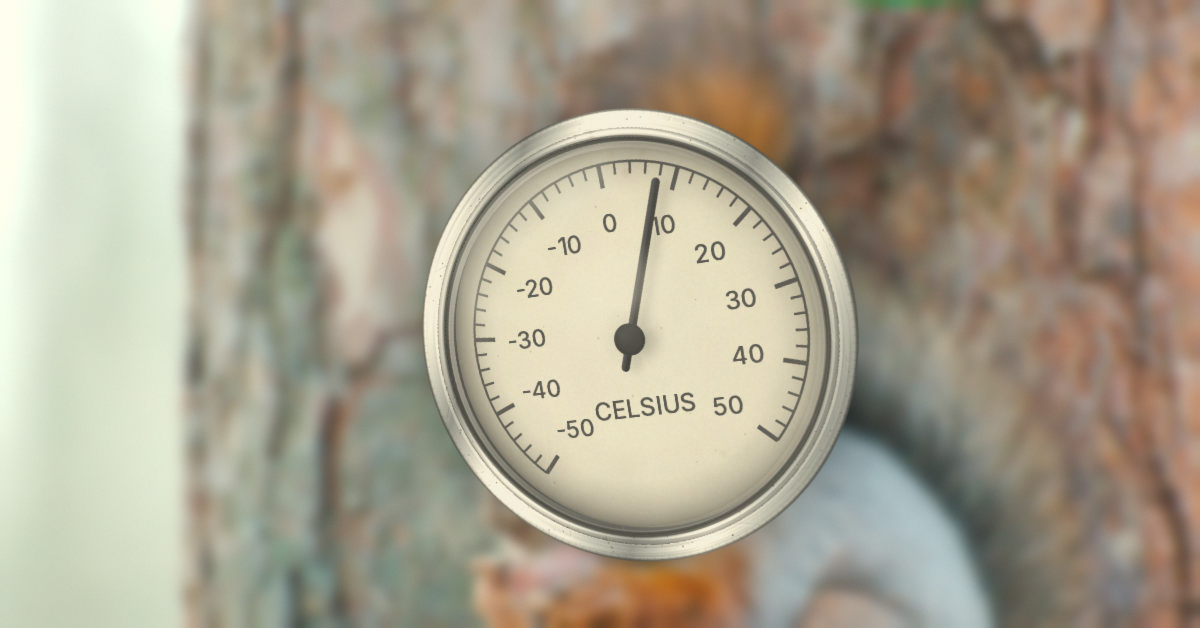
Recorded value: 8 °C
